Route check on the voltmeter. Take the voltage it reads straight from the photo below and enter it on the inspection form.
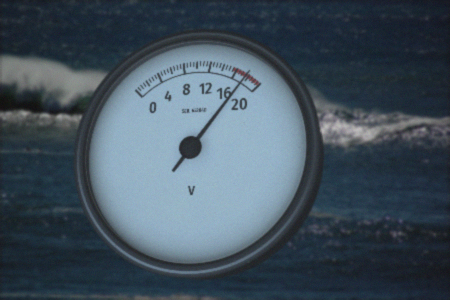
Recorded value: 18 V
